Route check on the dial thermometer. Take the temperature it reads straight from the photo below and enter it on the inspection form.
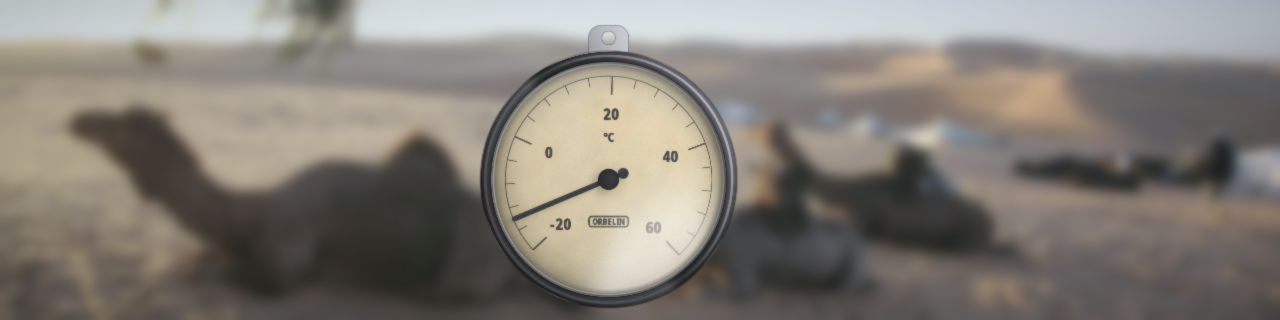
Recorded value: -14 °C
